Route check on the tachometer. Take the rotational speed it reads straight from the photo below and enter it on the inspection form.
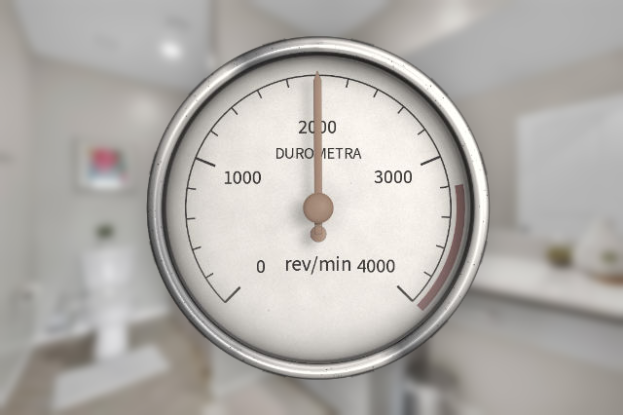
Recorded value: 2000 rpm
